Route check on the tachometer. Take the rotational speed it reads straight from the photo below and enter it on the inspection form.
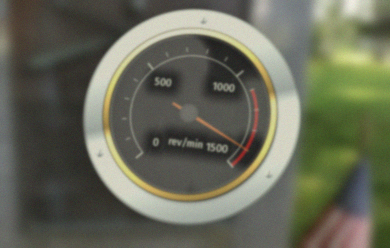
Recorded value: 1400 rpm
